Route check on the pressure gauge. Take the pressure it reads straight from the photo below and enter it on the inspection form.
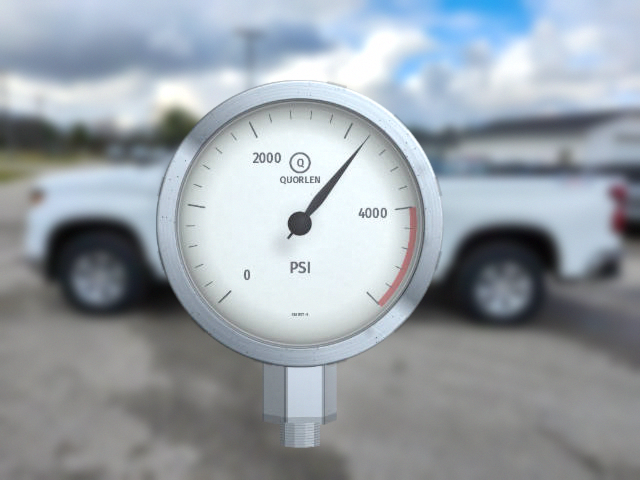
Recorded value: 3200 psi
